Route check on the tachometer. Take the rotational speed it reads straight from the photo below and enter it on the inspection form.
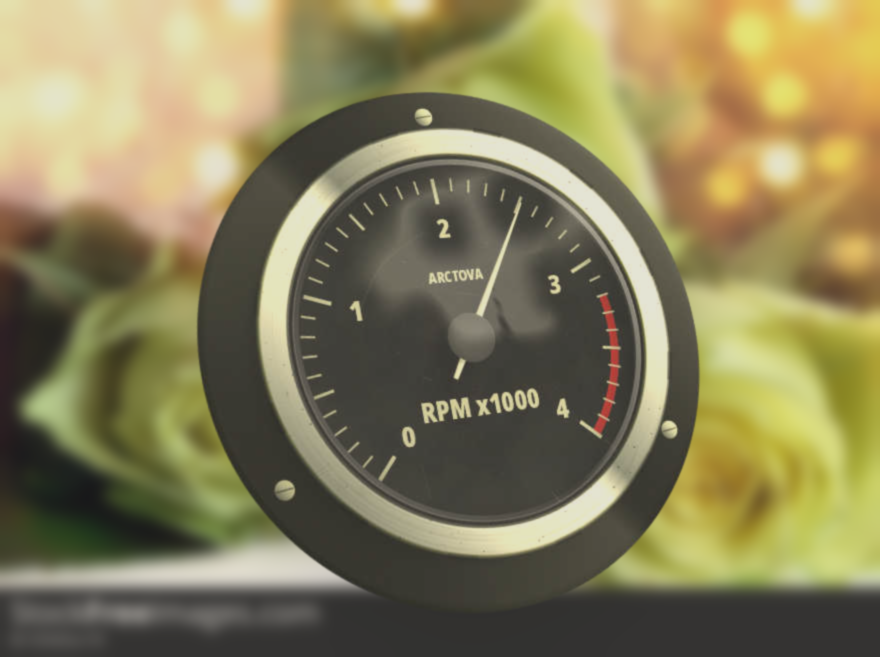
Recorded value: 2500 rpm
